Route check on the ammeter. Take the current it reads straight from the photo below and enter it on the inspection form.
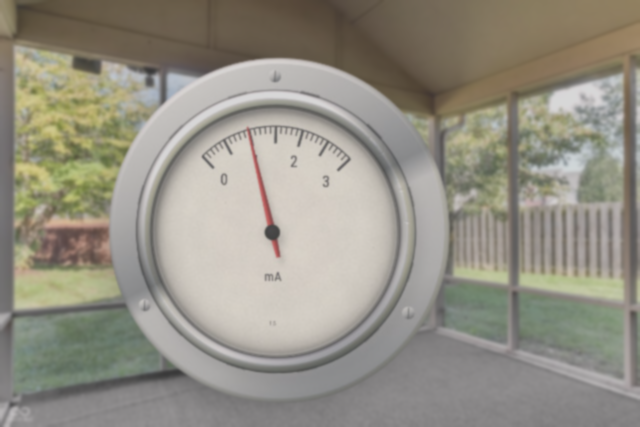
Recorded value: 1 mA
